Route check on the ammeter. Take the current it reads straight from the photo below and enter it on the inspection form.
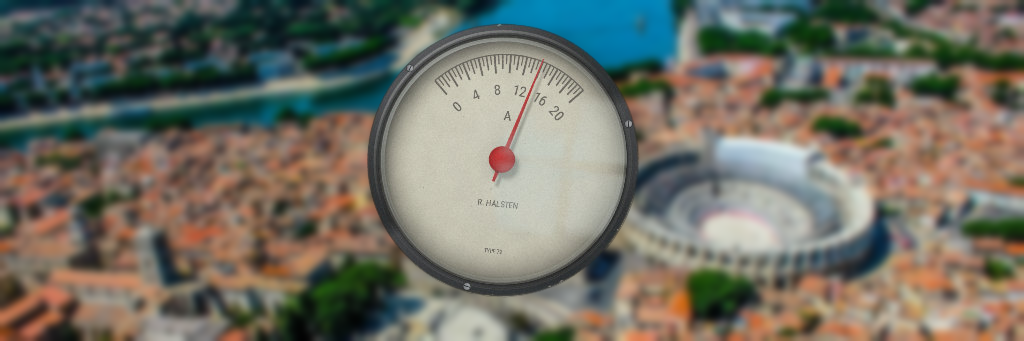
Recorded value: 14 A
